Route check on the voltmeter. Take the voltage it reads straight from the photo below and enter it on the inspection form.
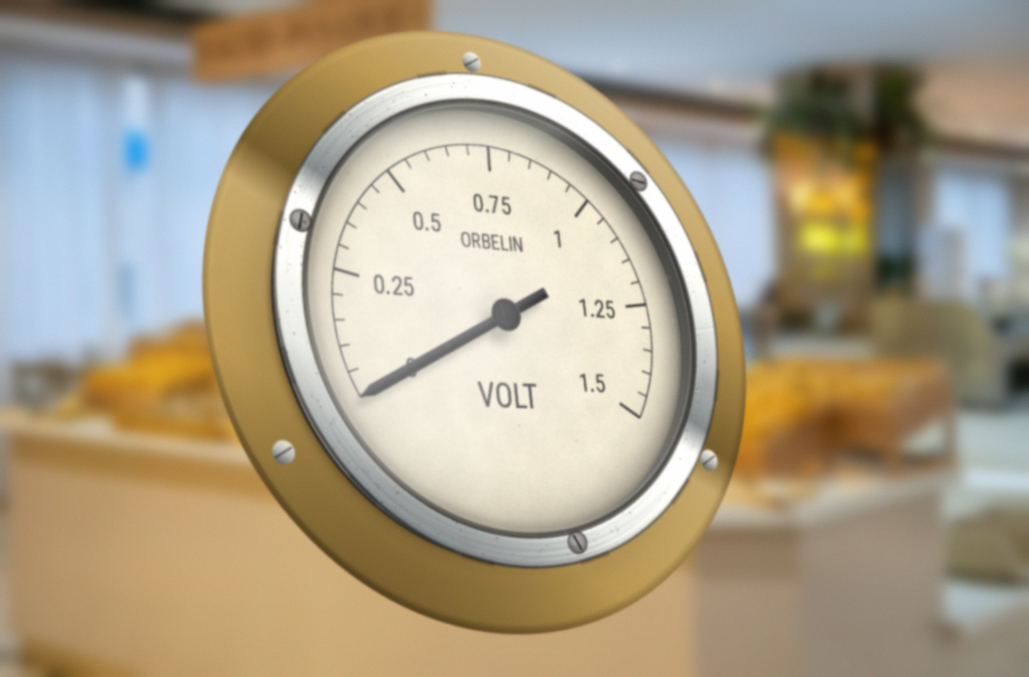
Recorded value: 0 V
